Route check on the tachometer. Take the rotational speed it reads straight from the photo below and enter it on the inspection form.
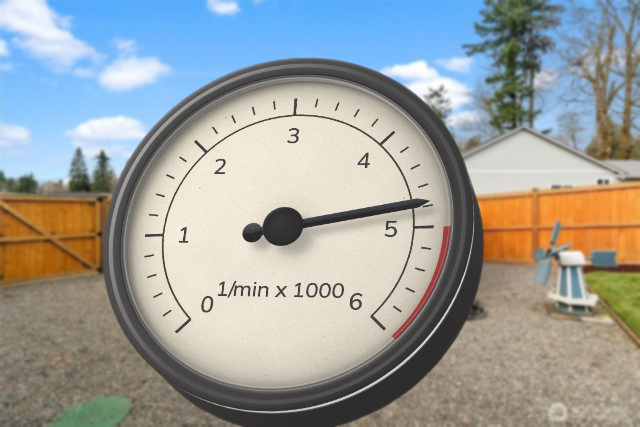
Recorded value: 4800 rpm
